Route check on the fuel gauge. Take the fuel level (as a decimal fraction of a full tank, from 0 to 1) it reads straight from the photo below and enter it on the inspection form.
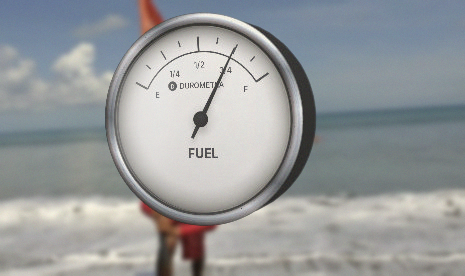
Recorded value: 0.75
